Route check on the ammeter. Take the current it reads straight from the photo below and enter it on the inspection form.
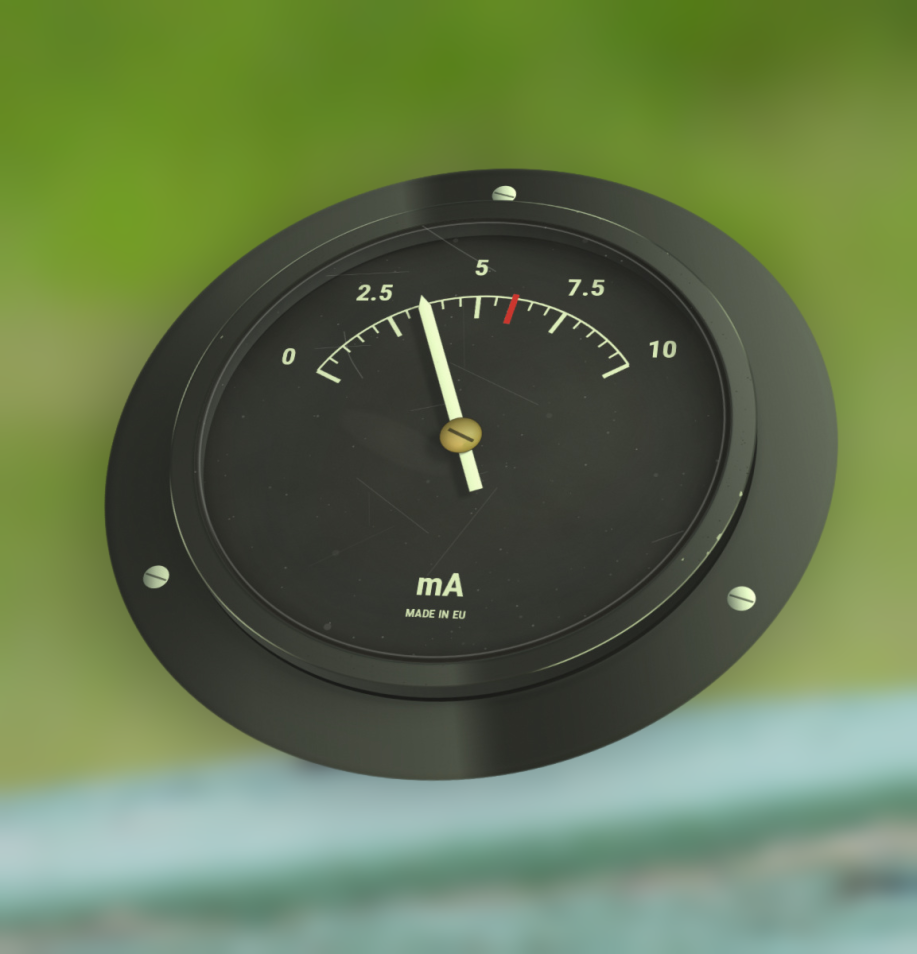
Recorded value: 3.5 mA
